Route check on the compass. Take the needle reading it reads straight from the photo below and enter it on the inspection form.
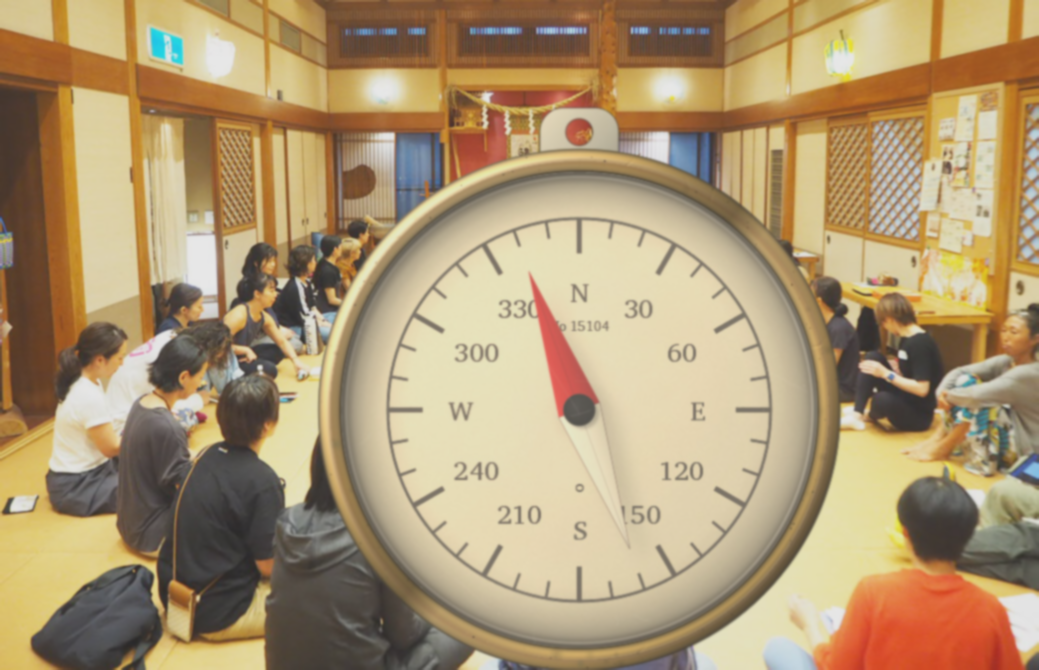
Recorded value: 340 °
